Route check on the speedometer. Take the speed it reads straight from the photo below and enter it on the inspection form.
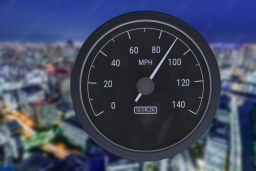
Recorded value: 90 mph
